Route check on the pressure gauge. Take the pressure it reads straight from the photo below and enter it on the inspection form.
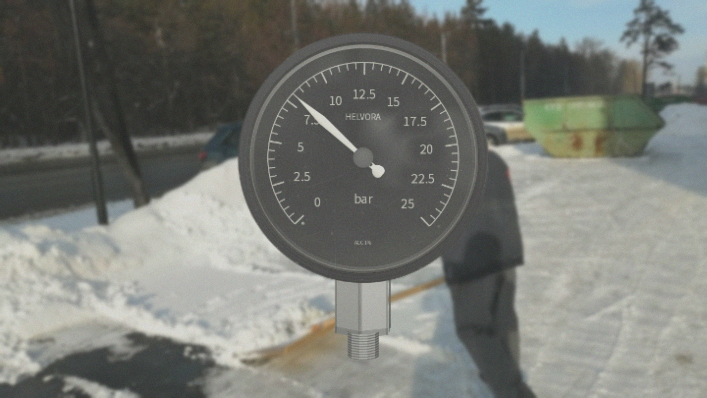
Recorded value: 8 bar
